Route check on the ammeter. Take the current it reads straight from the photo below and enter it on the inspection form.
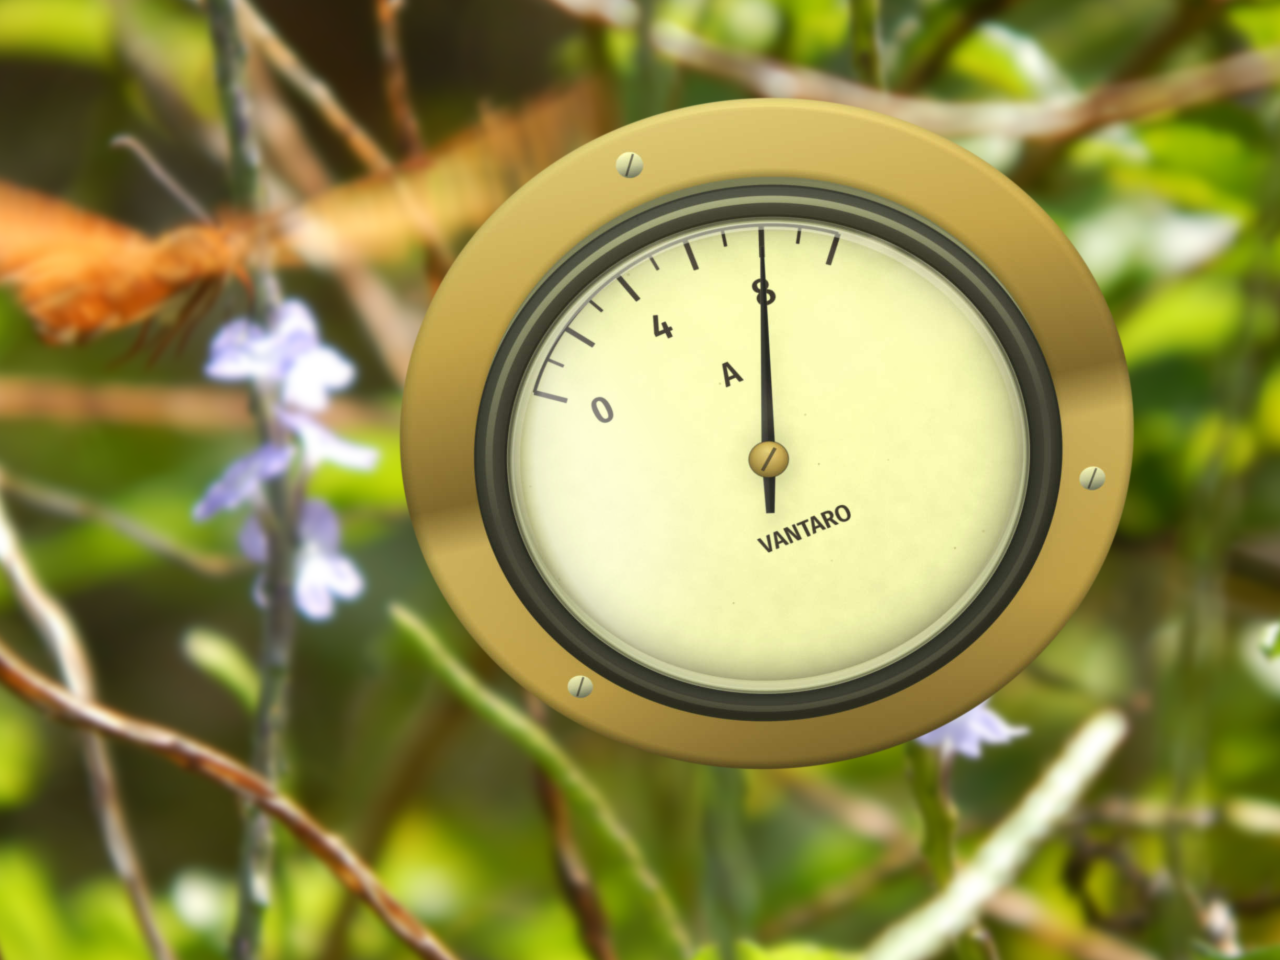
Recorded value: 8 A
